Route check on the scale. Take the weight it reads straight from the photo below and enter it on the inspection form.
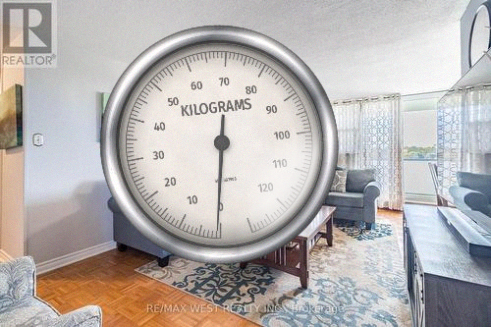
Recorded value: 1 kg
